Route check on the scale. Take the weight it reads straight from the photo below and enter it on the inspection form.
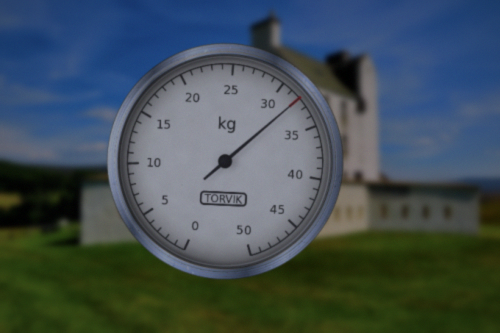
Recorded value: 32 kg
